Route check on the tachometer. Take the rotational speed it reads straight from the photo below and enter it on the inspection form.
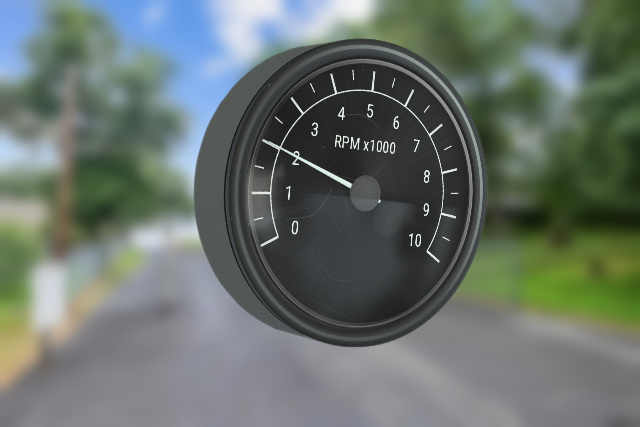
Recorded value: 2000 rpm
